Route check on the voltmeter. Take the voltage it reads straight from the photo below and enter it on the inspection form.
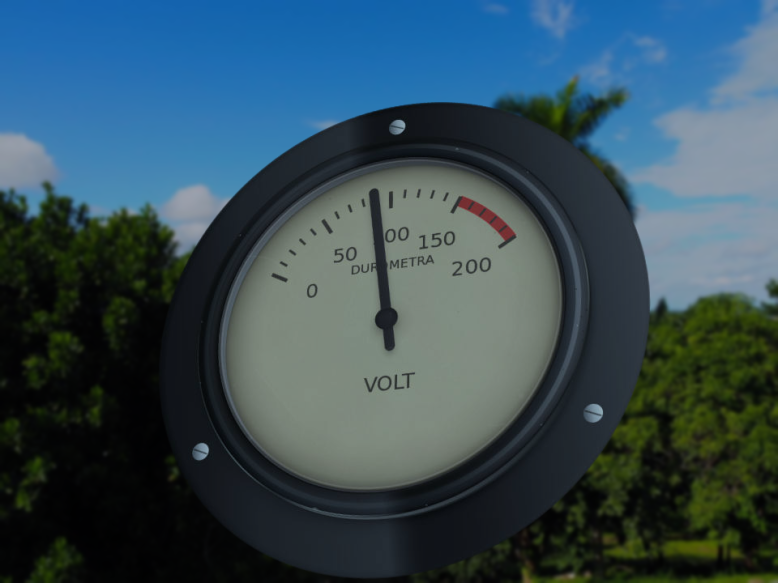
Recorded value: 90 V
